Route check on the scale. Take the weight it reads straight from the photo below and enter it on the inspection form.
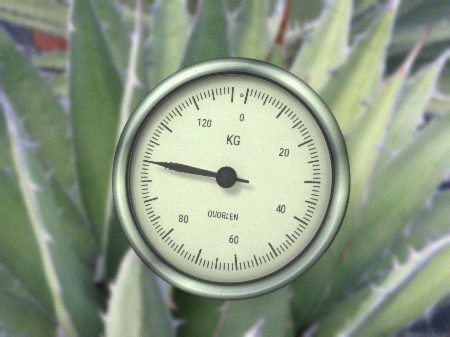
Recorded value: 100 kg
